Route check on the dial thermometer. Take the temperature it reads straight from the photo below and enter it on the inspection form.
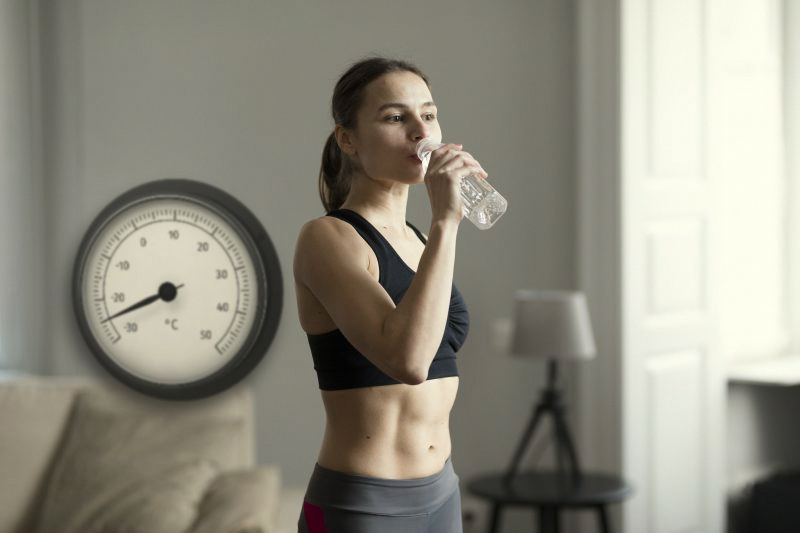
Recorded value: -25 °C
